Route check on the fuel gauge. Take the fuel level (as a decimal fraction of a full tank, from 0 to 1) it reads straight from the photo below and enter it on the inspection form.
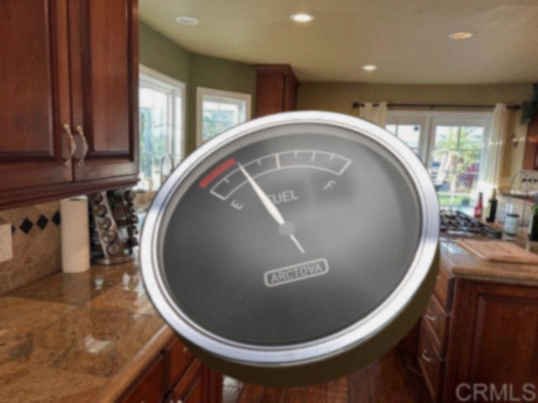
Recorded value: 0.25
